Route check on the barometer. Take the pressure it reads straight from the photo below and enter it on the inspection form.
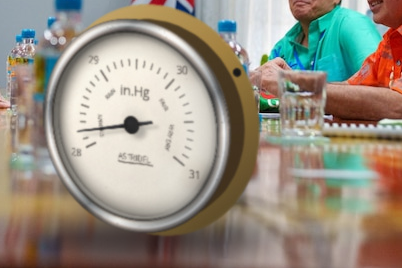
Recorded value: 28.2 inHg
